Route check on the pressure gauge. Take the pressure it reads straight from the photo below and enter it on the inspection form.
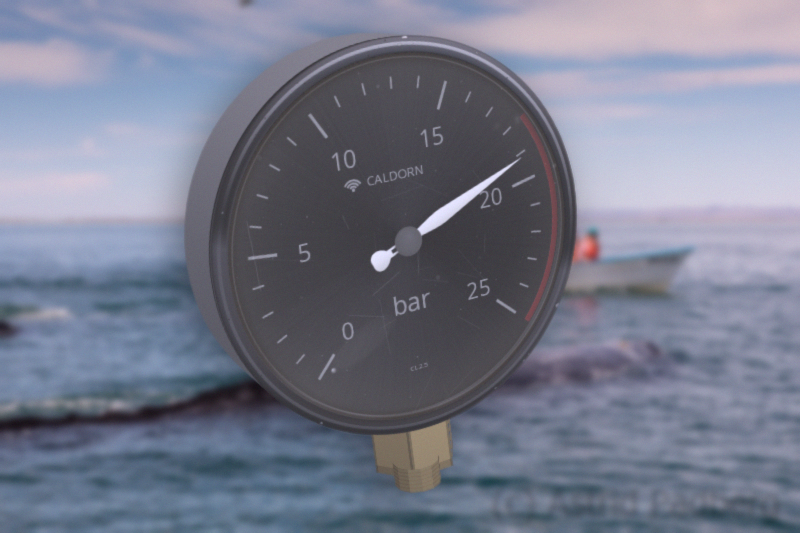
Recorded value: 19 bar
